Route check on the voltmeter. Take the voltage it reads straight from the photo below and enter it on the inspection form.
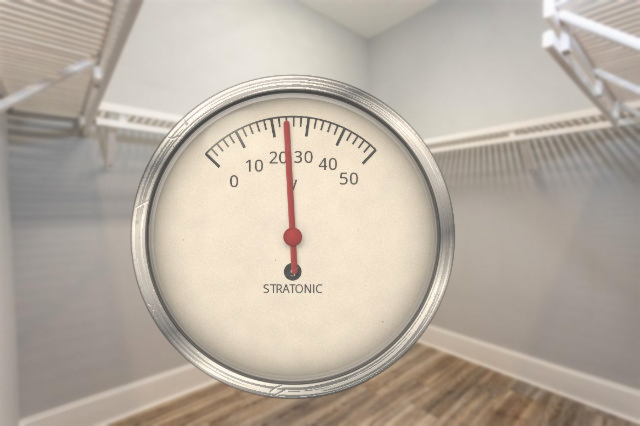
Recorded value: 24 V
